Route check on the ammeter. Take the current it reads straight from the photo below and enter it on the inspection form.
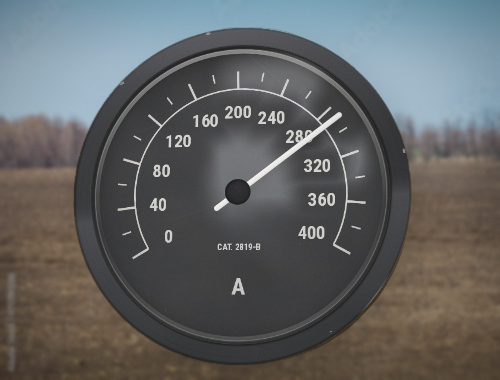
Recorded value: 290 A
